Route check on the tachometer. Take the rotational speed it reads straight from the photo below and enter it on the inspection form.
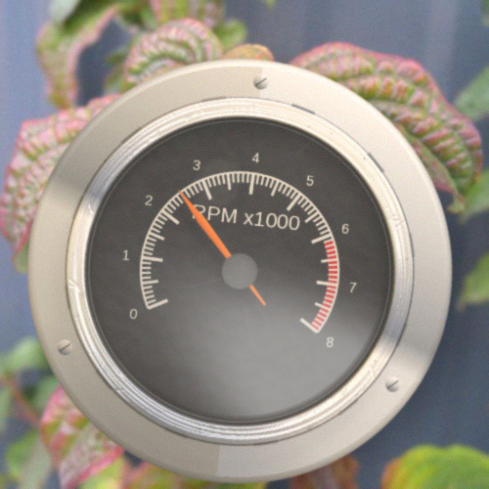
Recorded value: 2500 rpm
